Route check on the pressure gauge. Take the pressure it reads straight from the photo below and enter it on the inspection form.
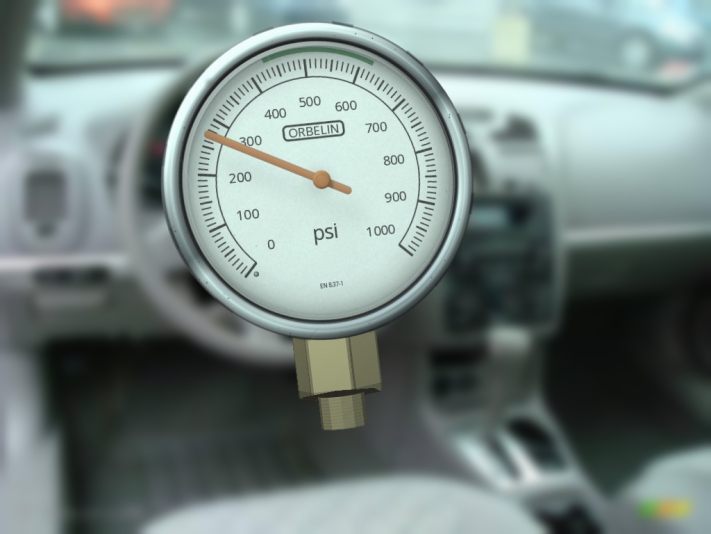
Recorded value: 270 psi
